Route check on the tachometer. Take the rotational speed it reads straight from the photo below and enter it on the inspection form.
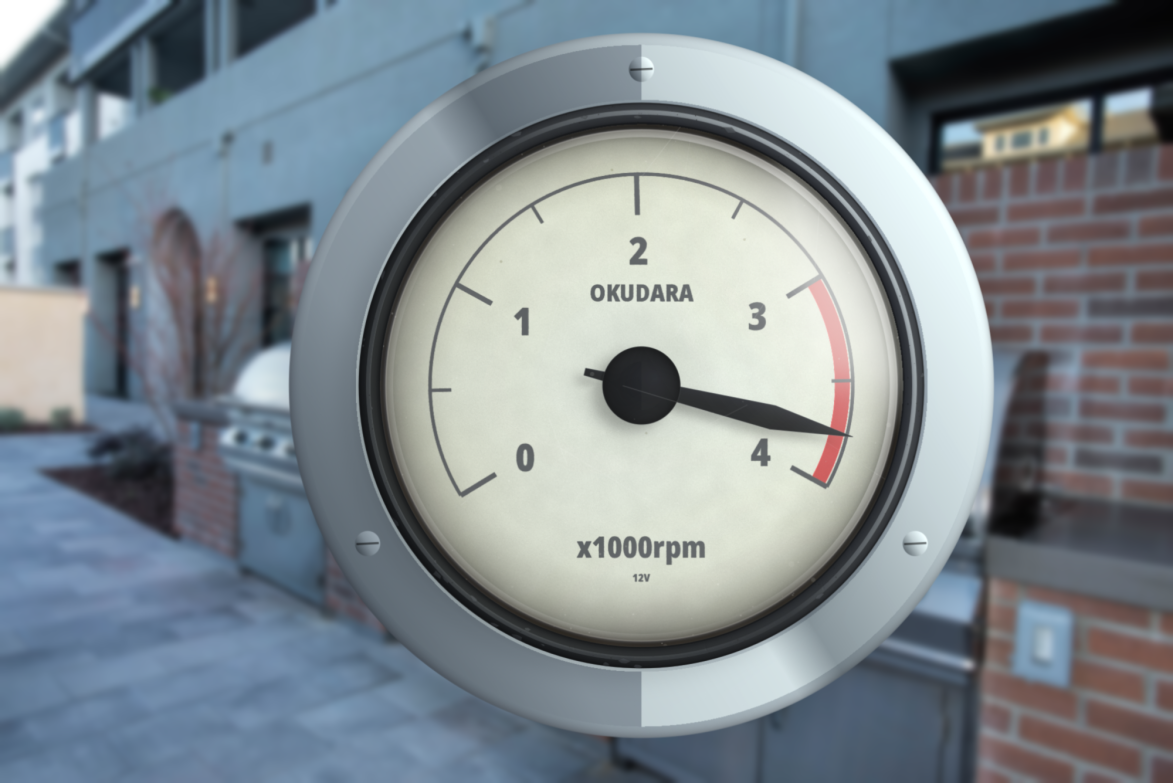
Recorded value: 3750 rpm
